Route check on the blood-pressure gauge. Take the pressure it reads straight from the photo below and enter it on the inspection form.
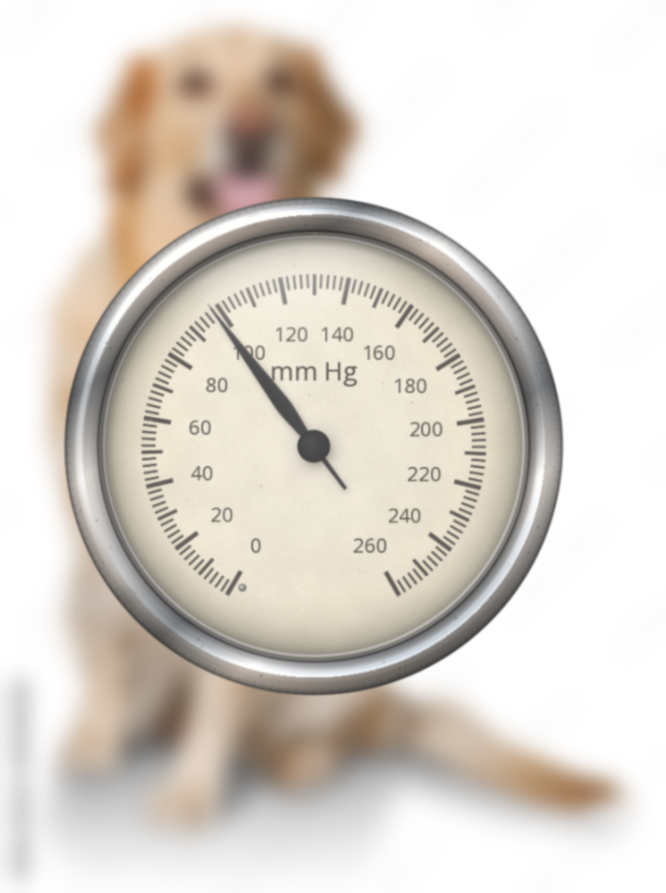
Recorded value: 98 mmHg
